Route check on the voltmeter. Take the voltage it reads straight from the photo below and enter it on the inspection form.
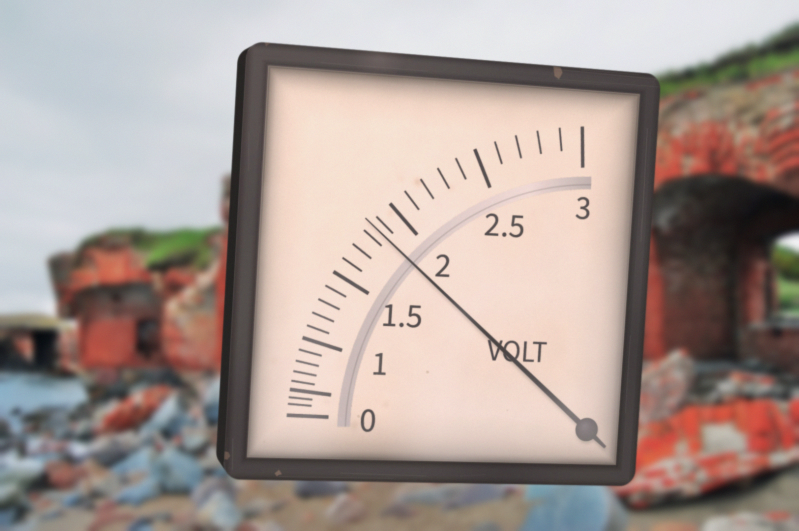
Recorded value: 1.85 V
